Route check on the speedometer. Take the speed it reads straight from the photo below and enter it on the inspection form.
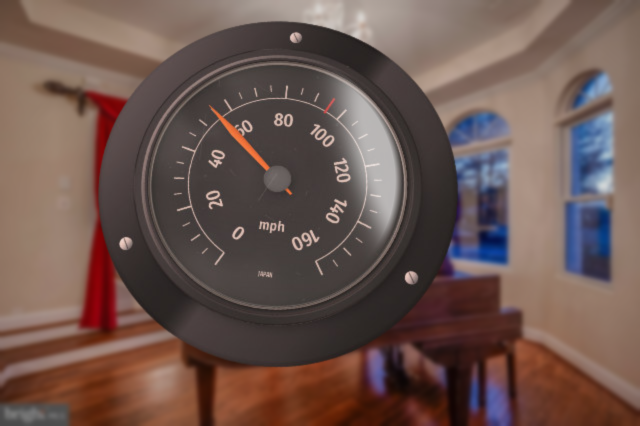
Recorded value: 55 mph
